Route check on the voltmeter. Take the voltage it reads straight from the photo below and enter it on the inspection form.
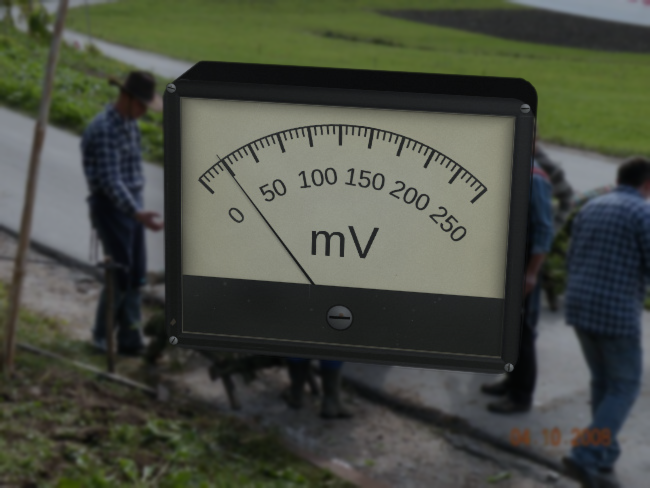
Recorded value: 25 mV
